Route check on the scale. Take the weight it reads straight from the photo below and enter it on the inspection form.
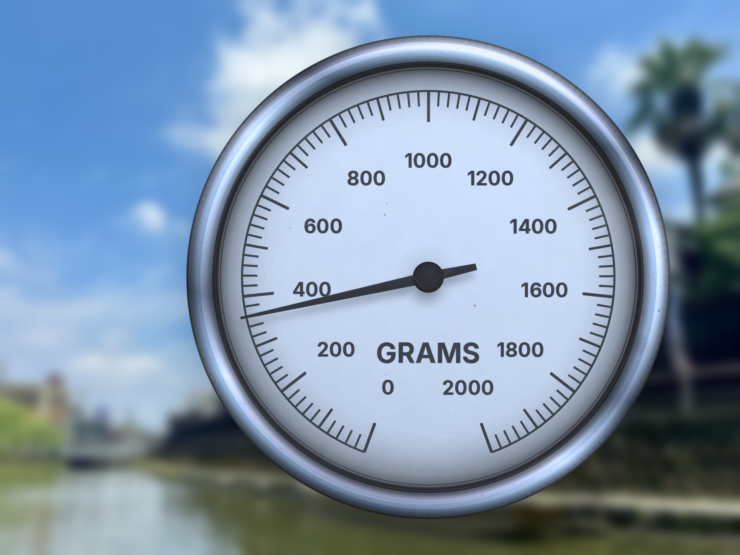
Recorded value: 360 g
